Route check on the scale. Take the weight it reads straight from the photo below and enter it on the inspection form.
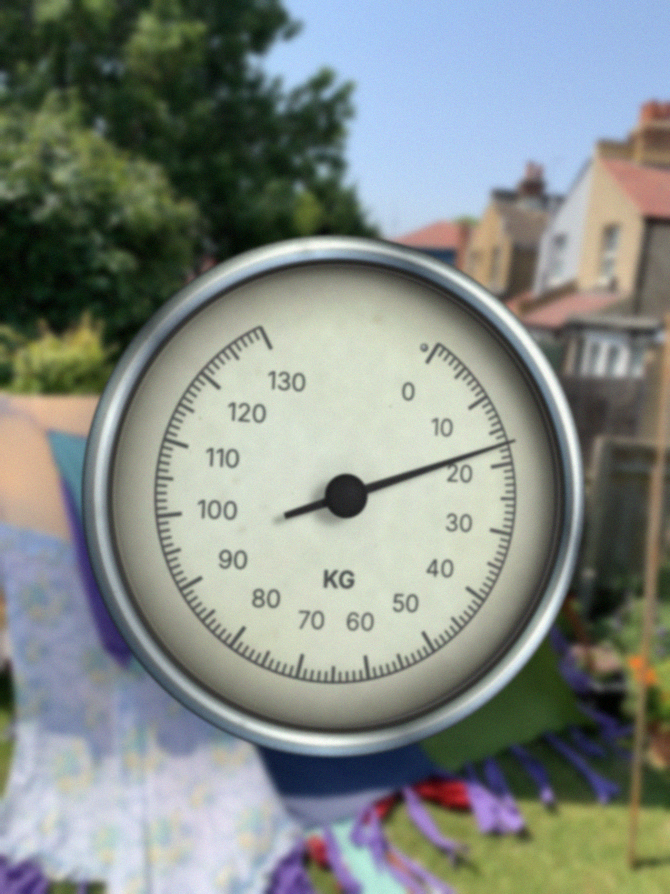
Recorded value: 17 kg
